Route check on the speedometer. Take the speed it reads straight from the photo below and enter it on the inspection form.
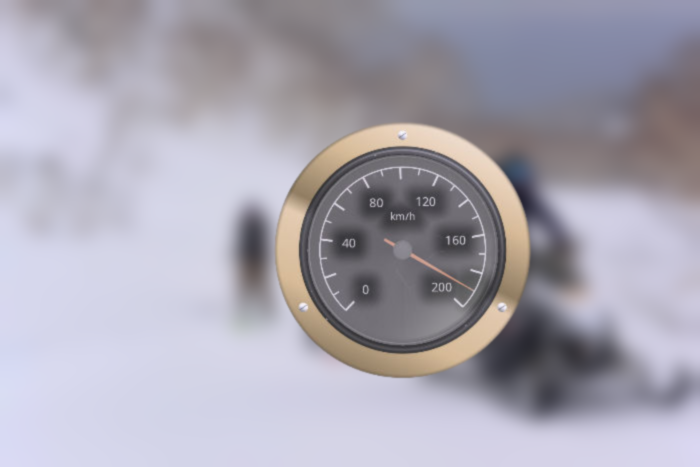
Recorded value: 190 km/h
